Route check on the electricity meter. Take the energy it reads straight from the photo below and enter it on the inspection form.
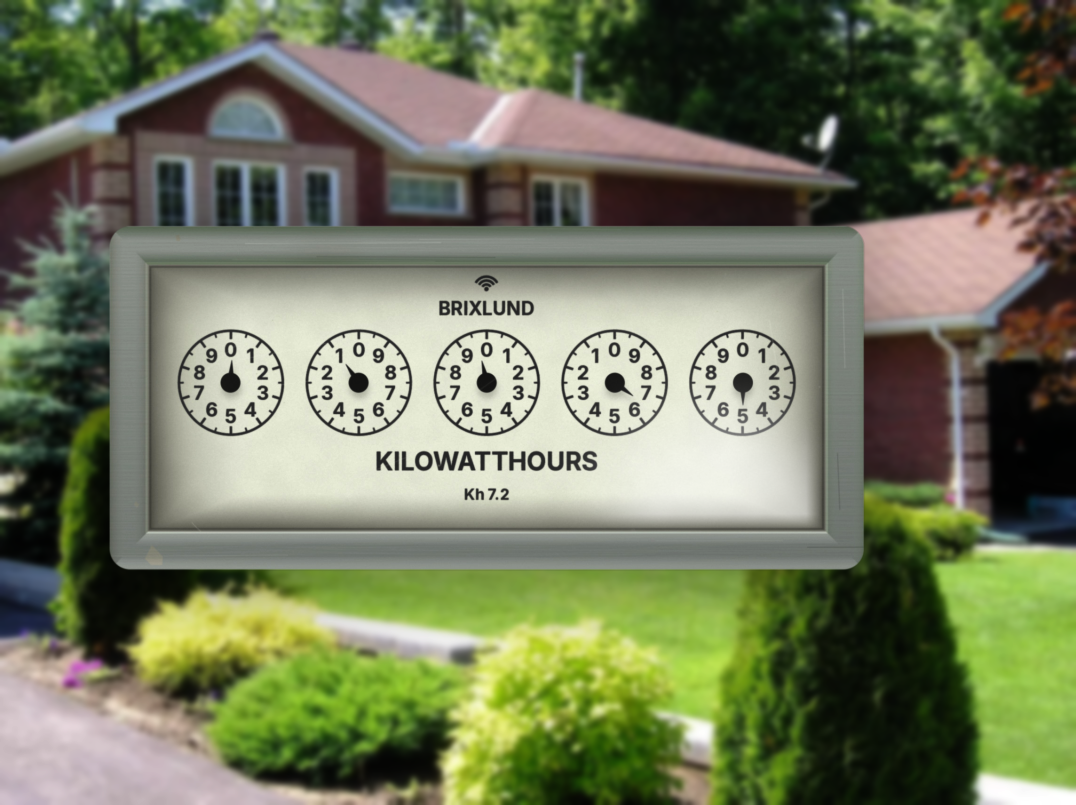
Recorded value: 965 kWh
